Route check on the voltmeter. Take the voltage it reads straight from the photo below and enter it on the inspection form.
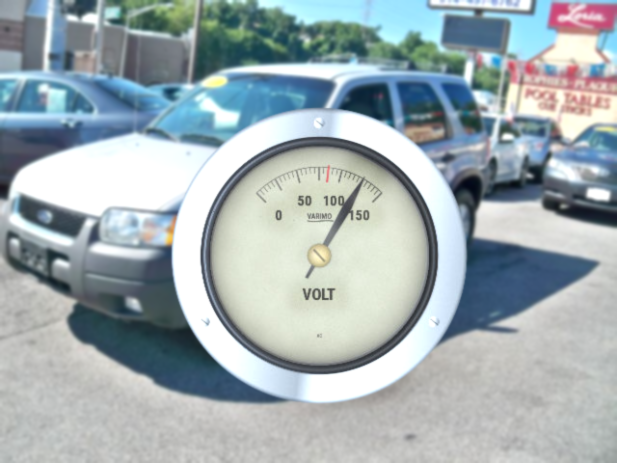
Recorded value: 125 V
